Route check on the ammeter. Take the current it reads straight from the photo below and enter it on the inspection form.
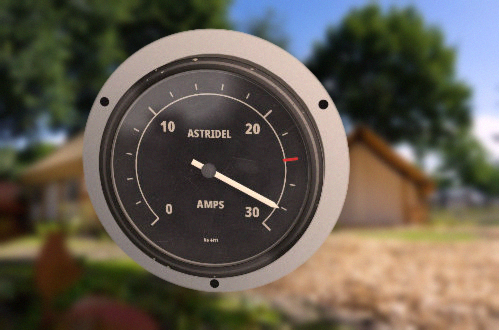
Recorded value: 28 A
